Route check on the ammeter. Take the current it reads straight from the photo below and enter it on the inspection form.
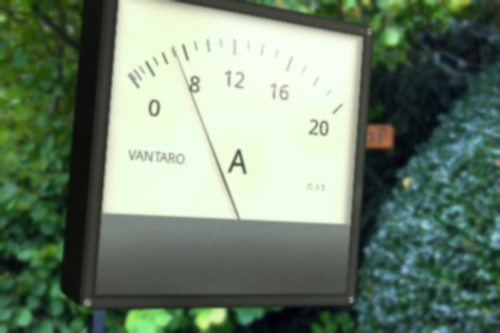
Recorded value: 7 A
